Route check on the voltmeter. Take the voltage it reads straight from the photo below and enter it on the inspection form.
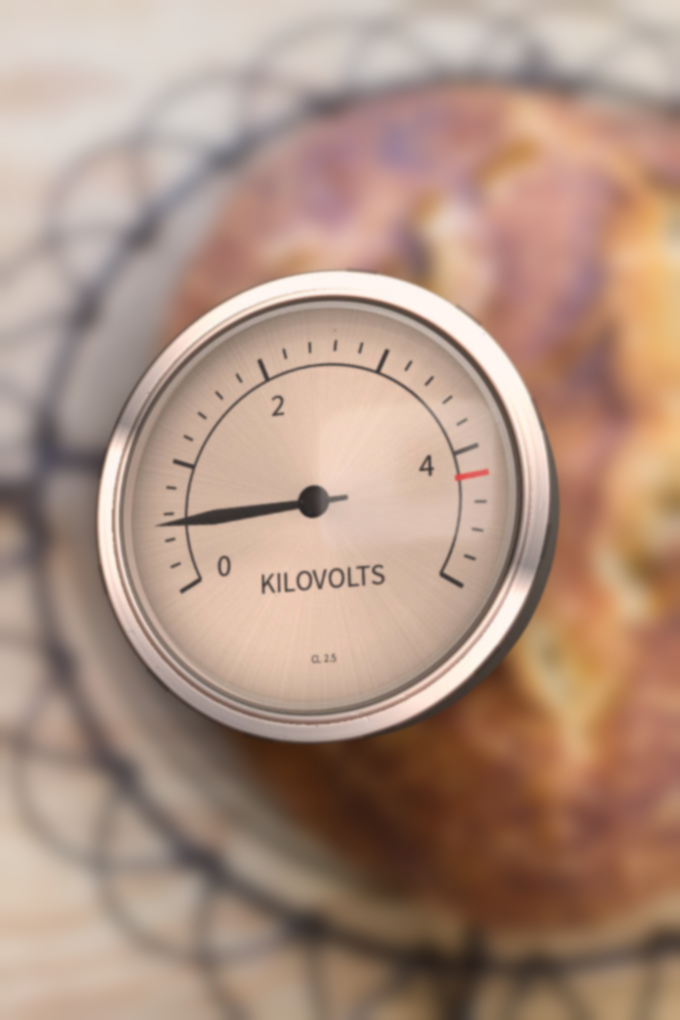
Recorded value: 0.5 kV
